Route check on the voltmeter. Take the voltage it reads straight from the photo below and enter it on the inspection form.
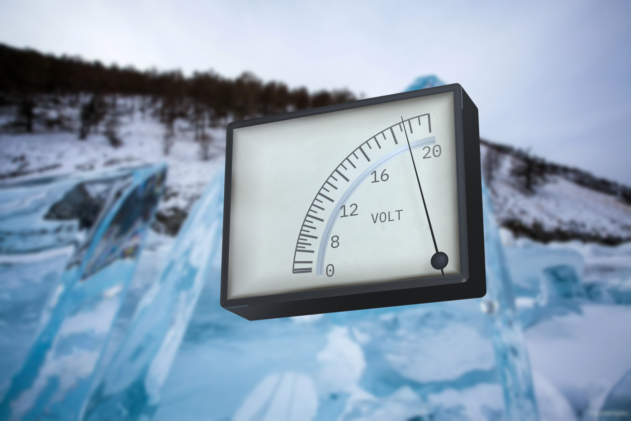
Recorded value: 18.75 V
